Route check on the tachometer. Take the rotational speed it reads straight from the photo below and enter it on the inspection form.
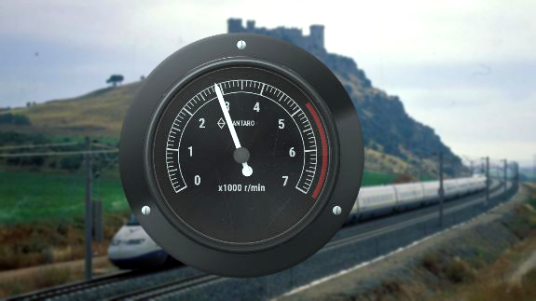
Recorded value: 2900 rpm
